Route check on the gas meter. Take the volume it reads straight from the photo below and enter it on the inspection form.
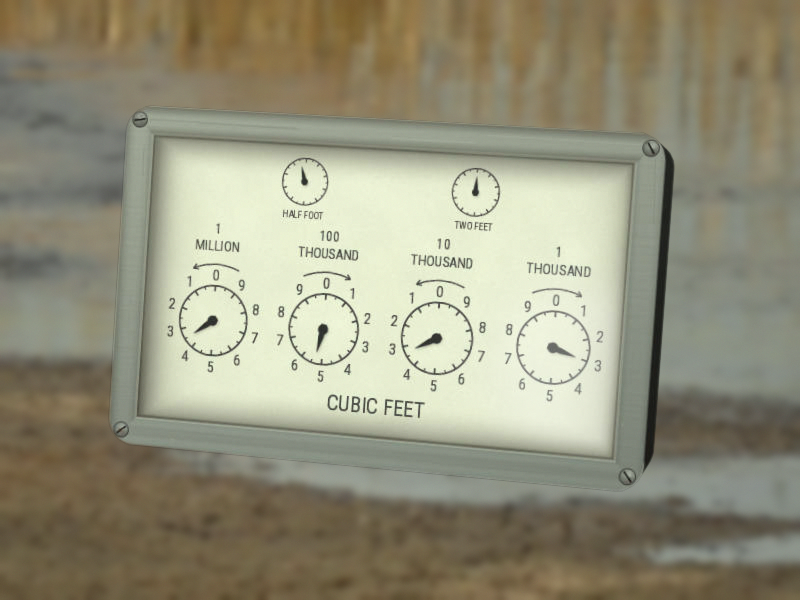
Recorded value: 353300 ft³
